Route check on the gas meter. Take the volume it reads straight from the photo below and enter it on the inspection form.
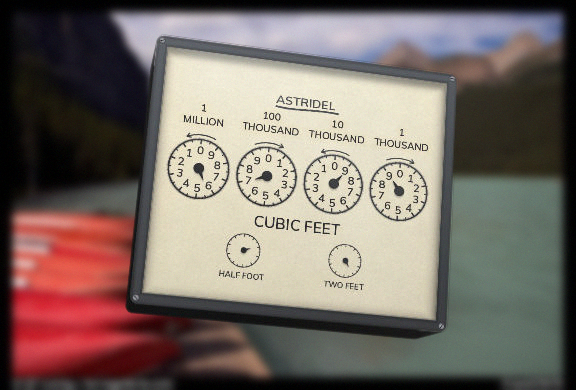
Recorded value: 568900 ft³
